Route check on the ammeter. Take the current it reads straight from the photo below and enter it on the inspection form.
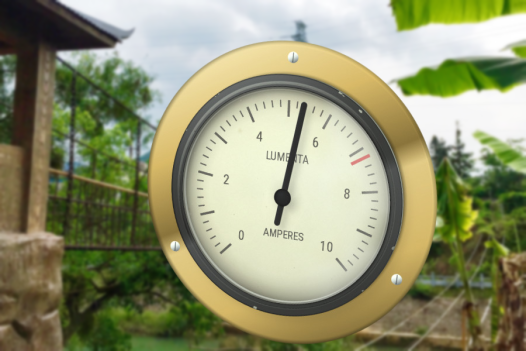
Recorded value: 5.4 A
